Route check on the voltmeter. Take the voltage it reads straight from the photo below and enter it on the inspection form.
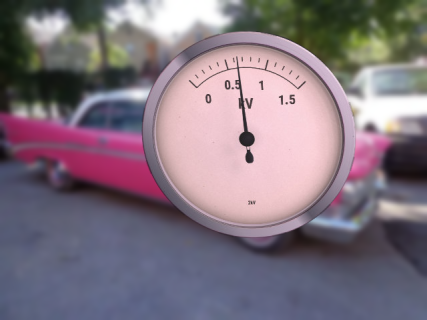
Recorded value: 0.65 kV
